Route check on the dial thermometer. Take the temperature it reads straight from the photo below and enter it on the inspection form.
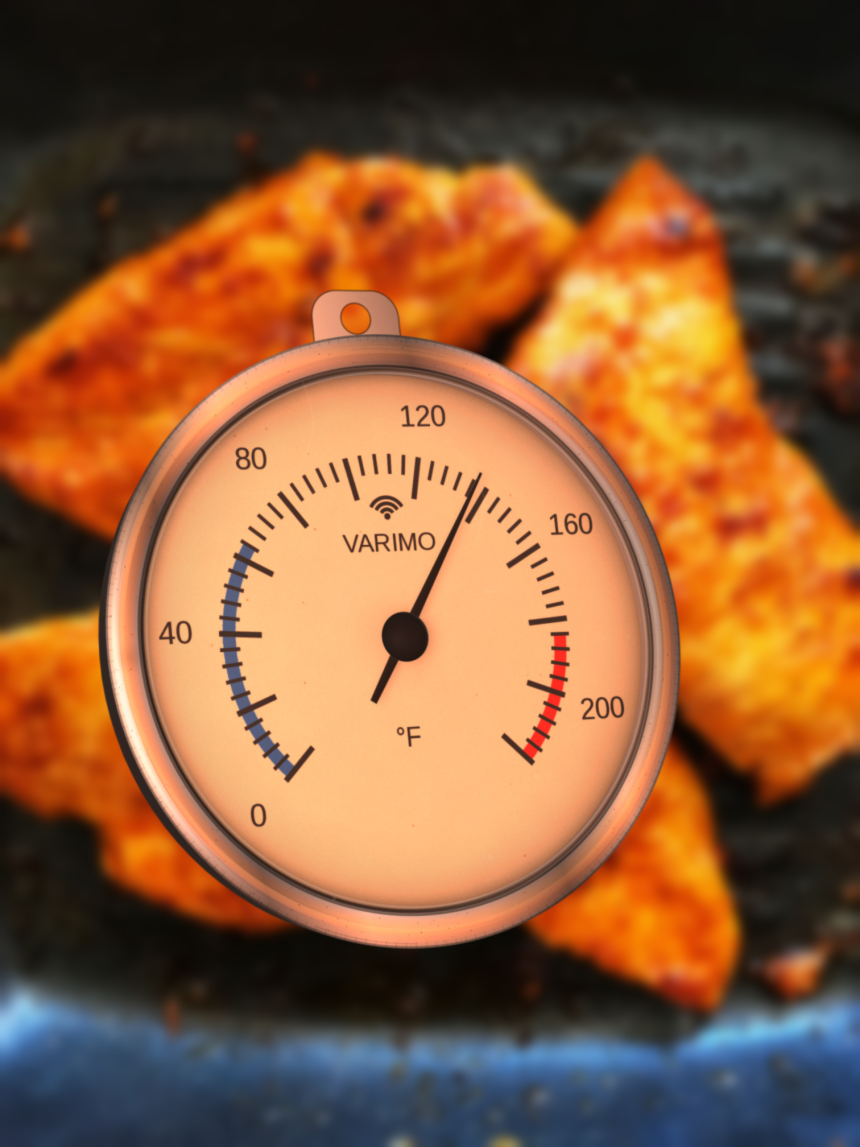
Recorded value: 136 °F
